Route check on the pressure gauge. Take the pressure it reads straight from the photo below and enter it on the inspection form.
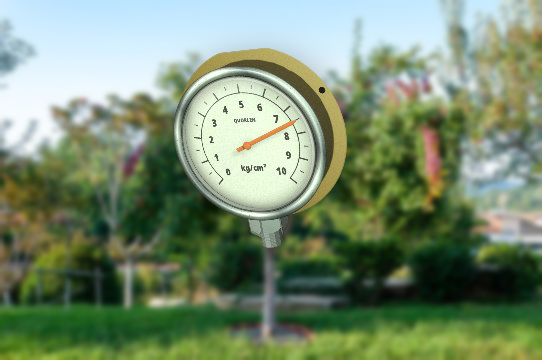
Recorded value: 7.5 kg/cm²
